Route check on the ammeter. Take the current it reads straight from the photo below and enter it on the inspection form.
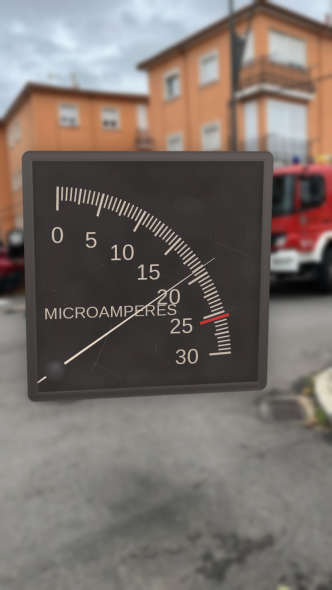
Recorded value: 19 µA
